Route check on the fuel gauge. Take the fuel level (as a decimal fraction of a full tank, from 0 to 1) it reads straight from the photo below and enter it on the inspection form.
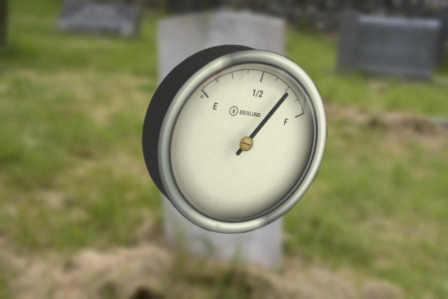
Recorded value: 0.75
